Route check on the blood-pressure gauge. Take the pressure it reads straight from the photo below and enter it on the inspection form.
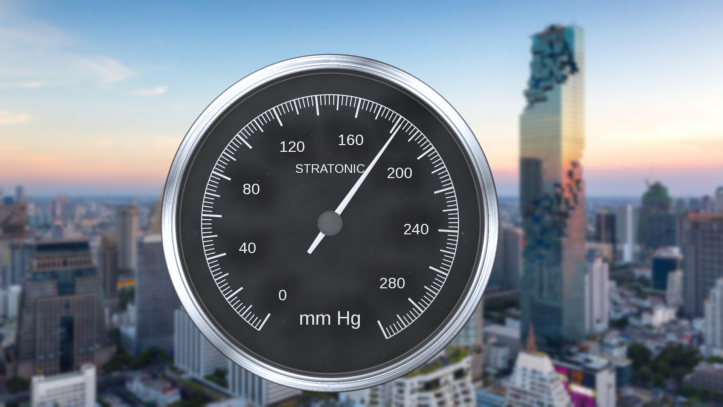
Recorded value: 182 mmHg
